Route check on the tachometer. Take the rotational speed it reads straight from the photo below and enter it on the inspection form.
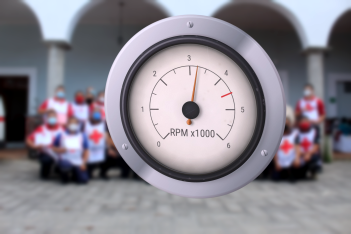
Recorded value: 3250 rpm
